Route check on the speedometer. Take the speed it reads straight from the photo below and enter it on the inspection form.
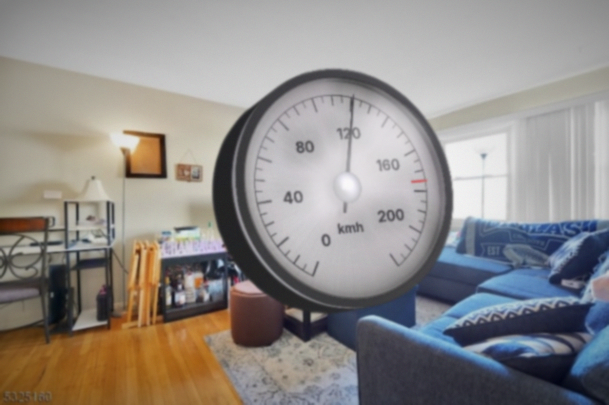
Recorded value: 120 km/h
